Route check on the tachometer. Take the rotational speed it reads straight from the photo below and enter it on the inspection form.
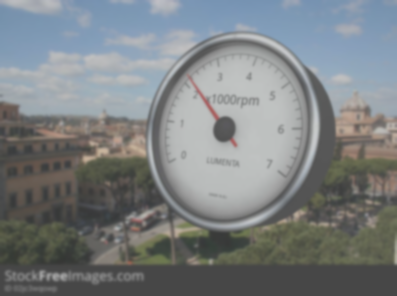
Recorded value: 2200 rpm
